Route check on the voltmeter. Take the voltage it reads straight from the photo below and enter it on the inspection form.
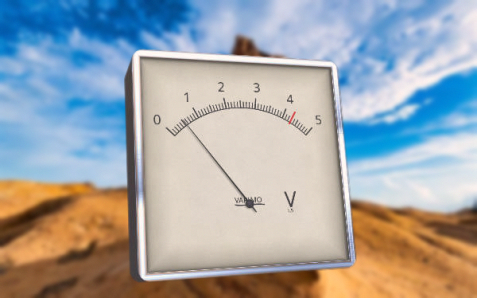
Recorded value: 0.5 V
